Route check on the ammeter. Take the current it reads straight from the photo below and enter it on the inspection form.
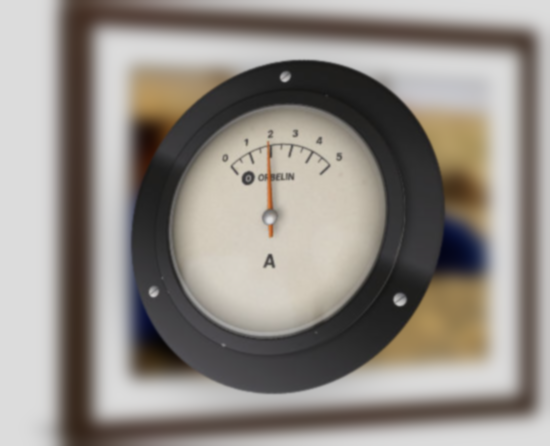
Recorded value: 2 A
